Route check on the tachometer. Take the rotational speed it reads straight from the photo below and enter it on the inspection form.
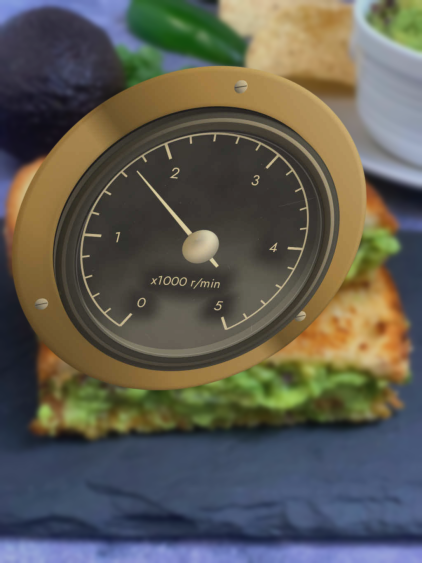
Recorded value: 1700 rpm
